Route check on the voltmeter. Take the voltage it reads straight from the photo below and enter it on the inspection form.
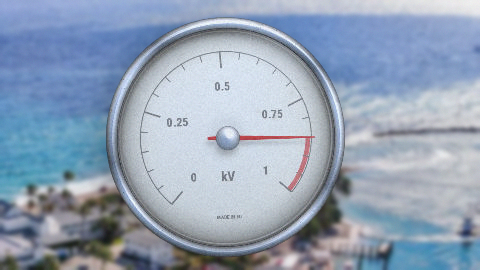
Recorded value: 0.85 kV
